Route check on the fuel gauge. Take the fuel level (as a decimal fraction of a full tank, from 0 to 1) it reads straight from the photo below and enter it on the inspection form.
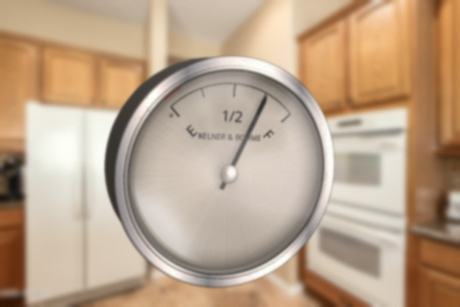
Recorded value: 0.75
